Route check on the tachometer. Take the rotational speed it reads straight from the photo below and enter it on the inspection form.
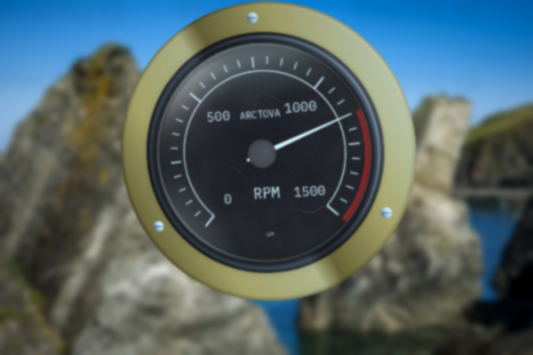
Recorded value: 1150 rpm
